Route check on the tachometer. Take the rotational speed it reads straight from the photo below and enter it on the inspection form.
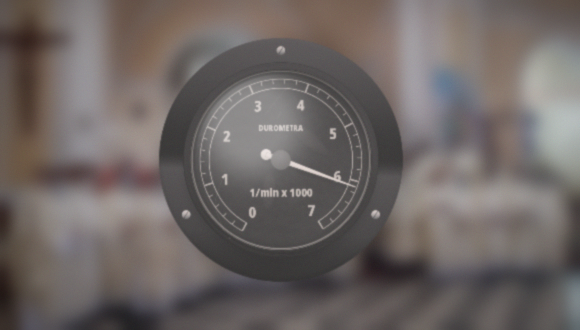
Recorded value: 6100 rpm
